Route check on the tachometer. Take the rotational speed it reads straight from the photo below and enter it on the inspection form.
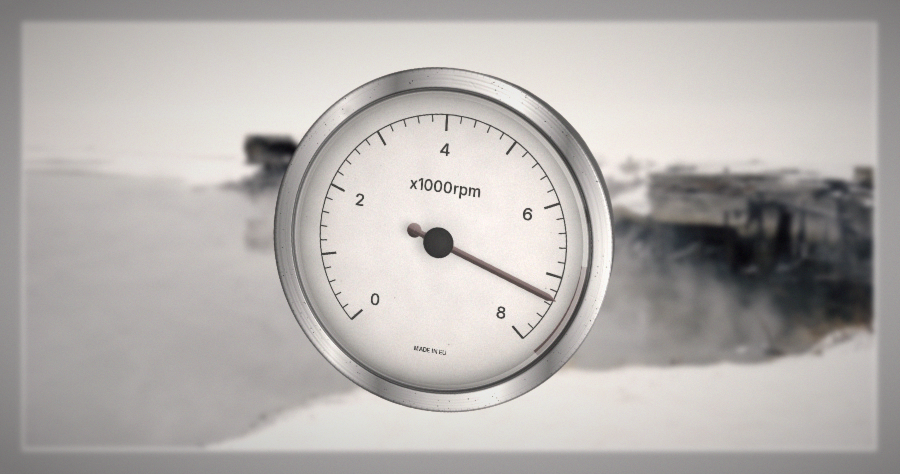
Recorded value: 7300 rpm
